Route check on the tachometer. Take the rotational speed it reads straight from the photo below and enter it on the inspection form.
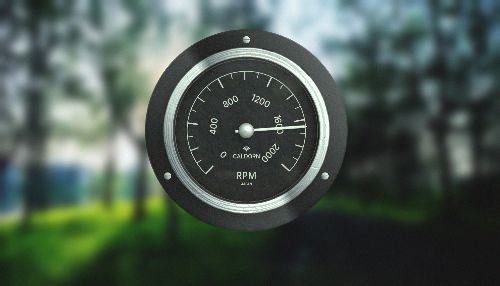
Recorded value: 1650 rpm
